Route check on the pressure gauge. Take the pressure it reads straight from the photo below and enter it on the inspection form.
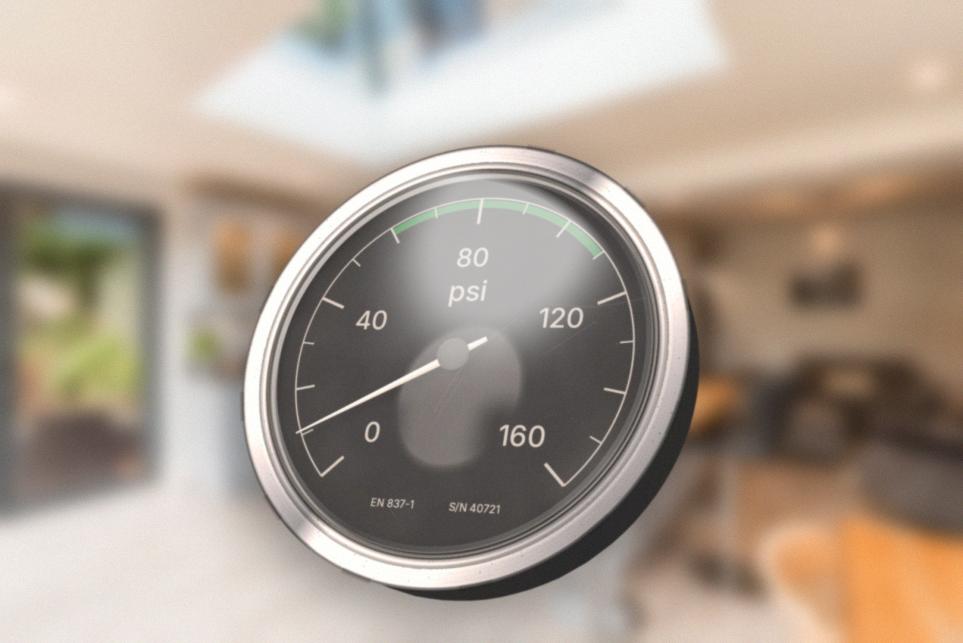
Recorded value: 10 psi
